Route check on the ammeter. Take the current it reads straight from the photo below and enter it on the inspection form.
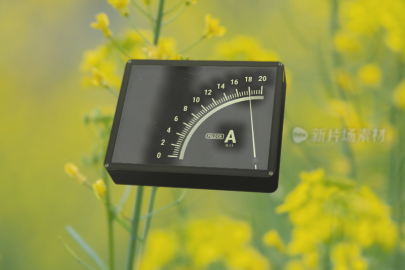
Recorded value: 18 A
